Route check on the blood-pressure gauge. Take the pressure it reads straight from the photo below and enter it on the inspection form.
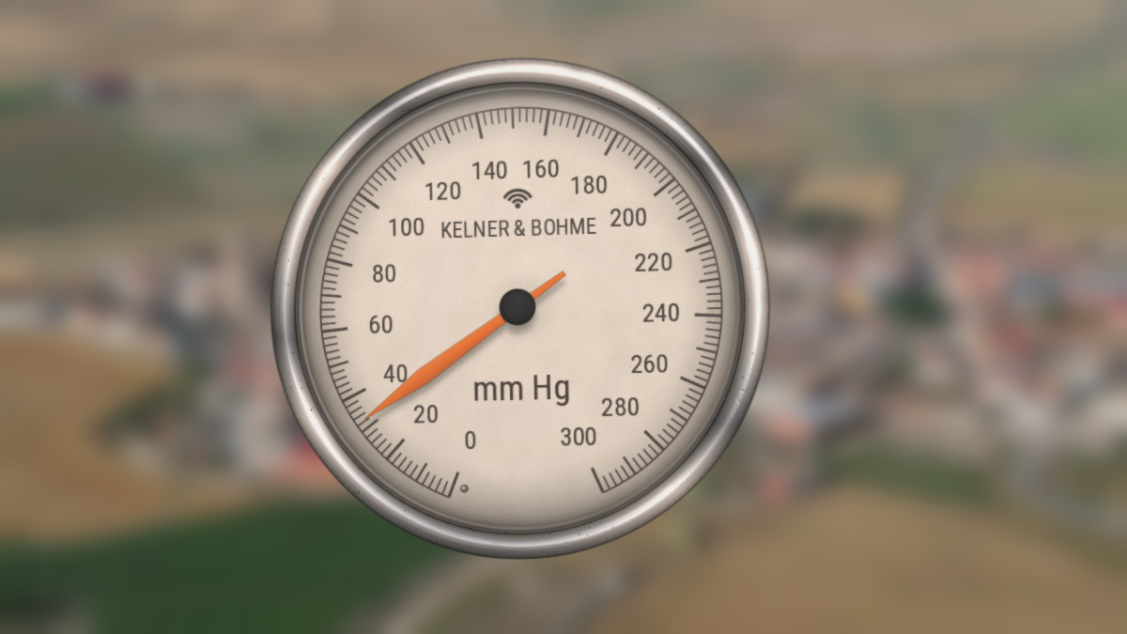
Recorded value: 32 mmHg
